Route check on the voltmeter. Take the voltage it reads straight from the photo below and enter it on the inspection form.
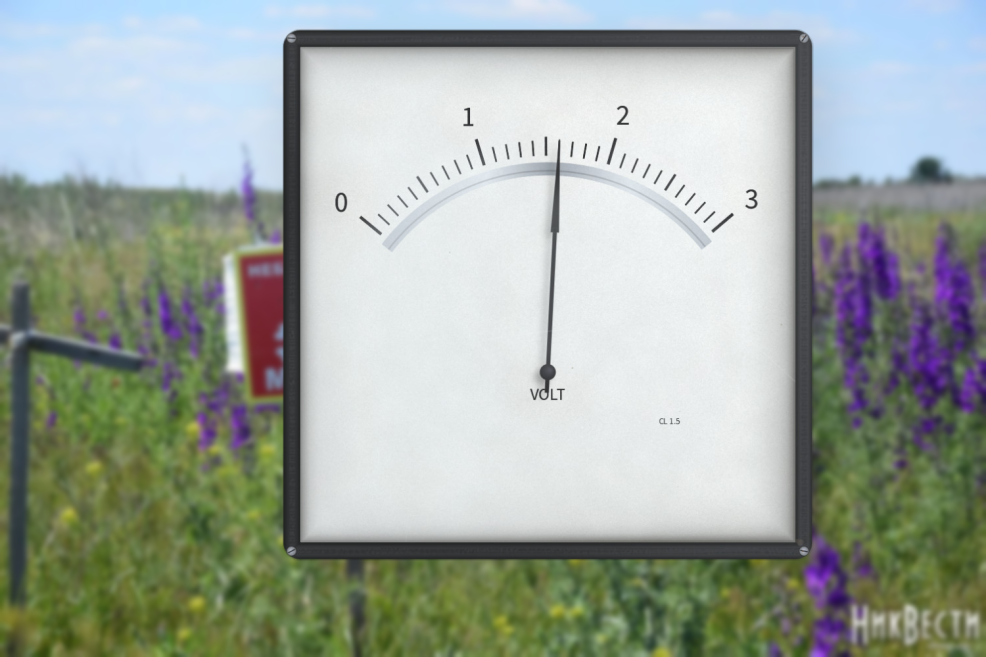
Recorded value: 1.6 V
